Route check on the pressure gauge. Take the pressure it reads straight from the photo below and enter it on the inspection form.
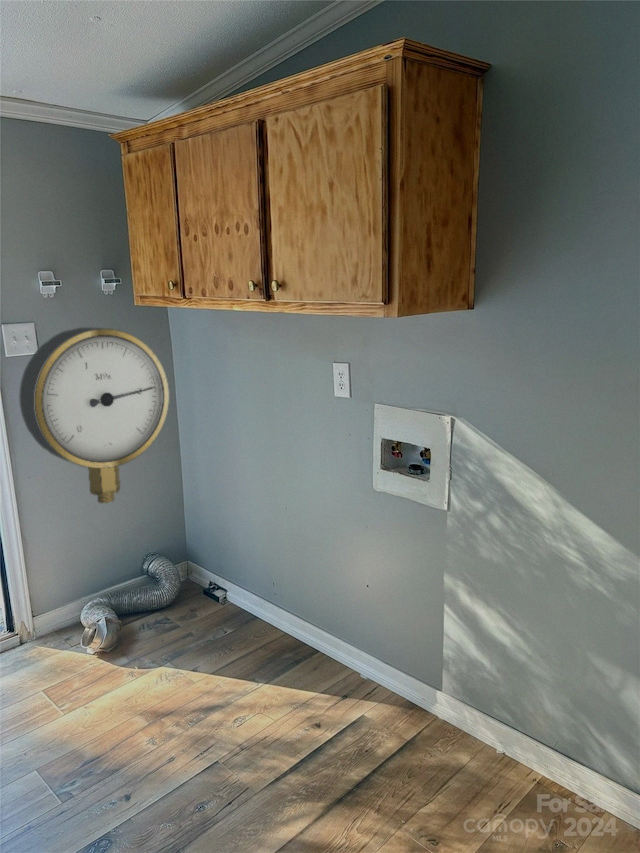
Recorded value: 2 MPa
